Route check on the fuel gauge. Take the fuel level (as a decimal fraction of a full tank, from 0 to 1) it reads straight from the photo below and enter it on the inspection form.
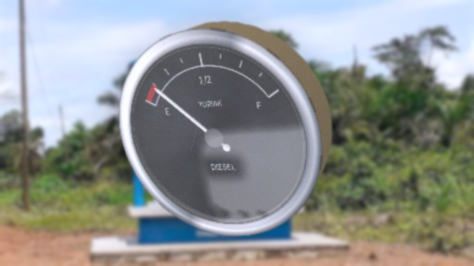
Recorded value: 0.125
